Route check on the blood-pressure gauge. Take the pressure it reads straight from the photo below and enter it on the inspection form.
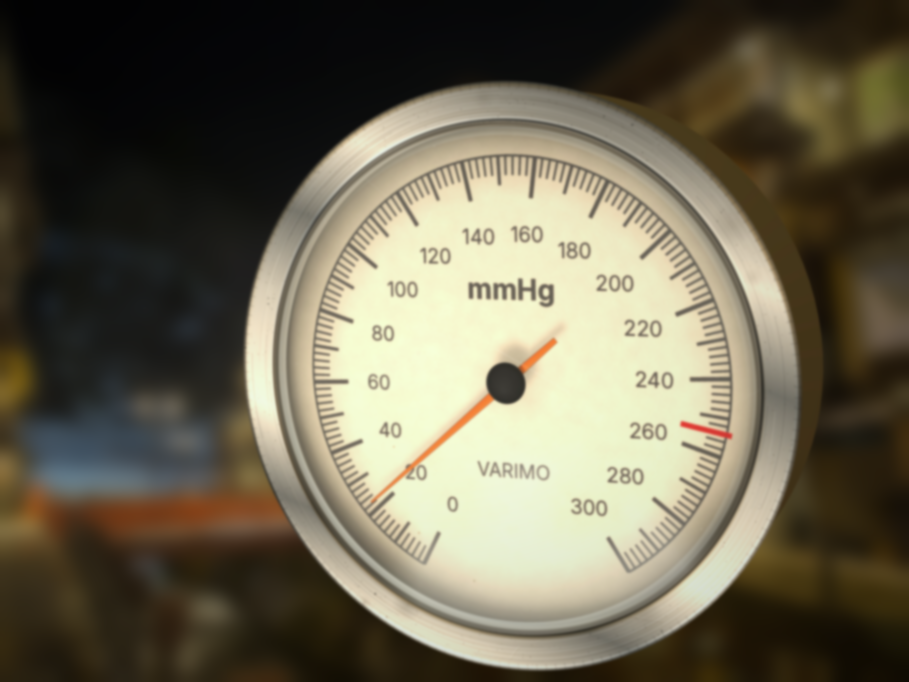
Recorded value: 22 mmHg
